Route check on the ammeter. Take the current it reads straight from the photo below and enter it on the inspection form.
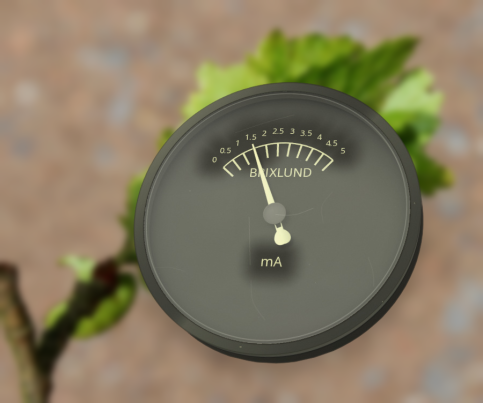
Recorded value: 1.5 mA
